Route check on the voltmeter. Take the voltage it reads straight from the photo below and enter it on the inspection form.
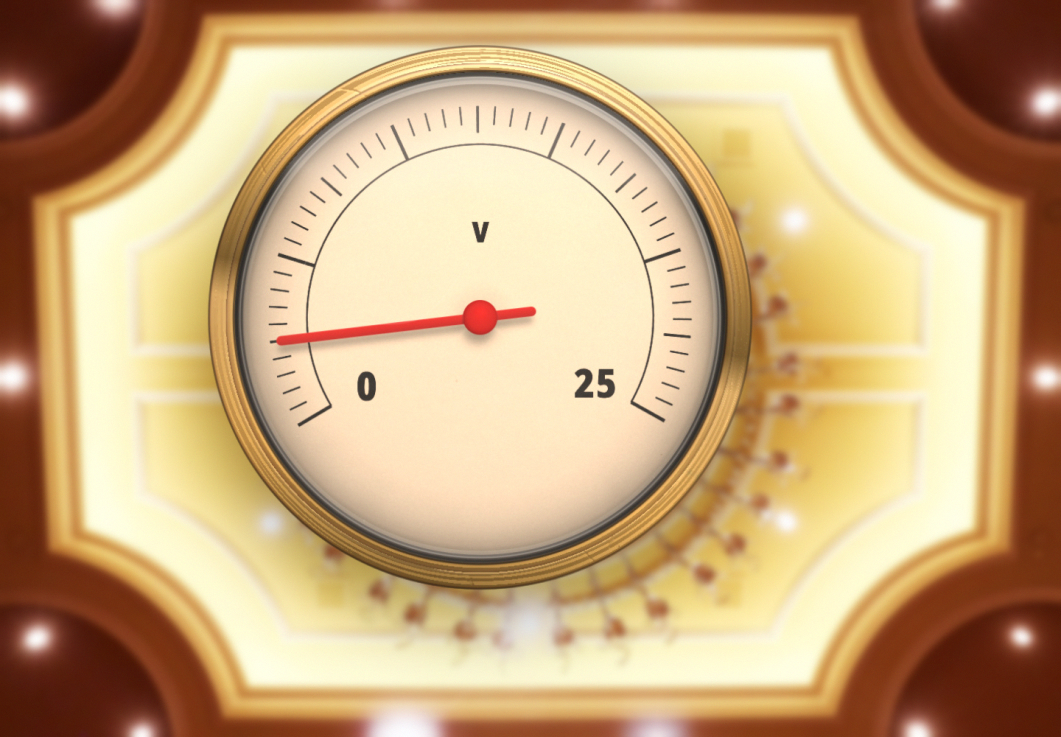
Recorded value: 2.5 V
